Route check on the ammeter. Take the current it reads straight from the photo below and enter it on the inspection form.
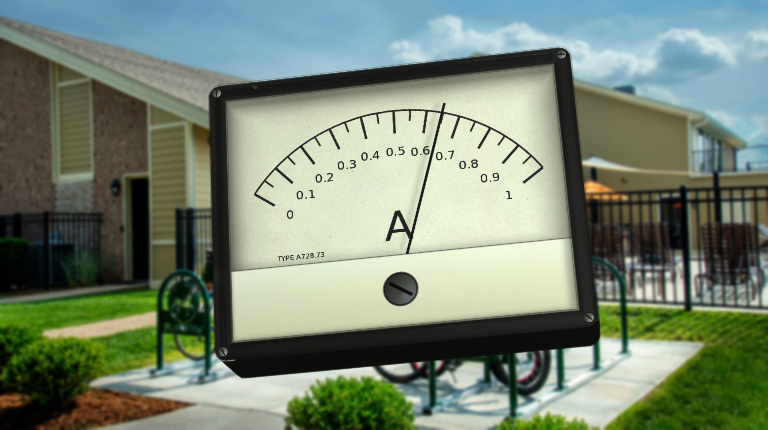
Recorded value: 0.65 A
